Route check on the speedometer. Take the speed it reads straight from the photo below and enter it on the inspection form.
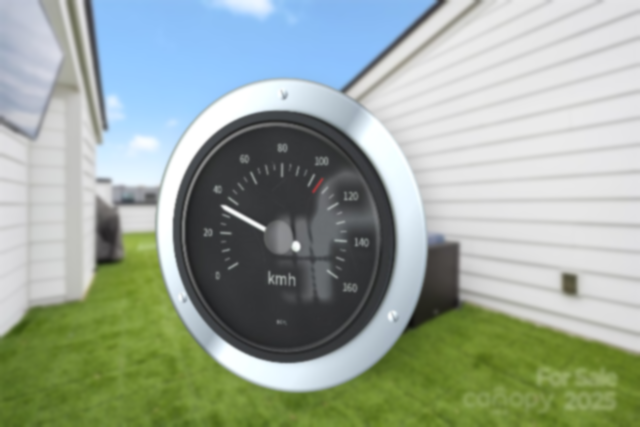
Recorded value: 35 km/h
